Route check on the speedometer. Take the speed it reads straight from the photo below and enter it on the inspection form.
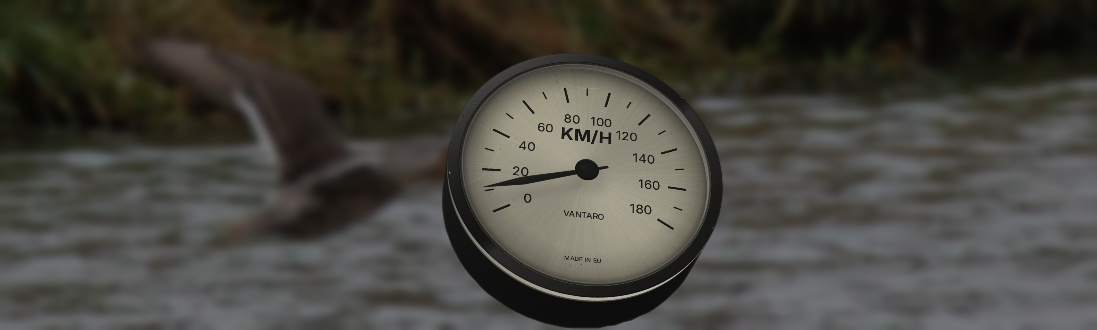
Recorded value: 10 km/h
